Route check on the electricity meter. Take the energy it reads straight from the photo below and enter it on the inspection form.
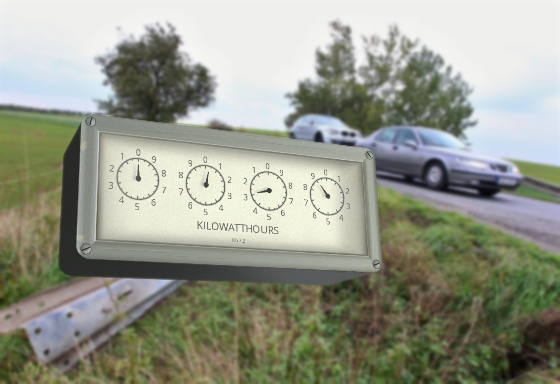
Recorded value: 29 kWh
